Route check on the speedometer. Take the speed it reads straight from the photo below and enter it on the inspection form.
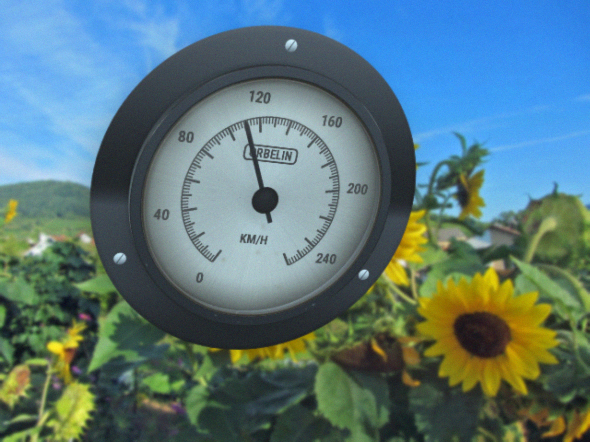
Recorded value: 110 km/h
